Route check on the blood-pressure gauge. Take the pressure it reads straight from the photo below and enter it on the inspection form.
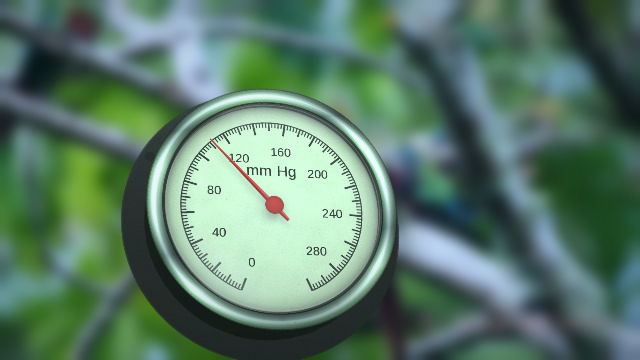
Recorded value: 110 mmHg
